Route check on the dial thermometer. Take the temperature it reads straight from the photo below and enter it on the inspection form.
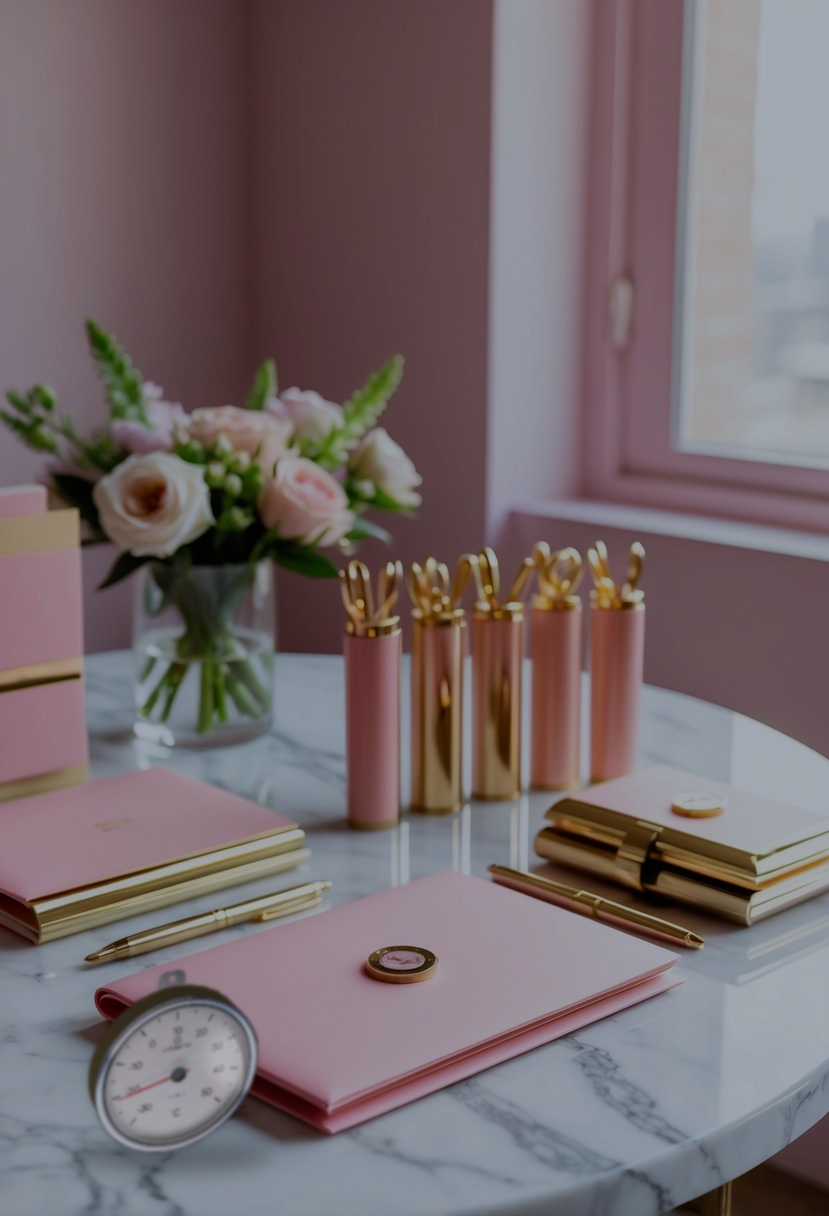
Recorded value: -20 °C
